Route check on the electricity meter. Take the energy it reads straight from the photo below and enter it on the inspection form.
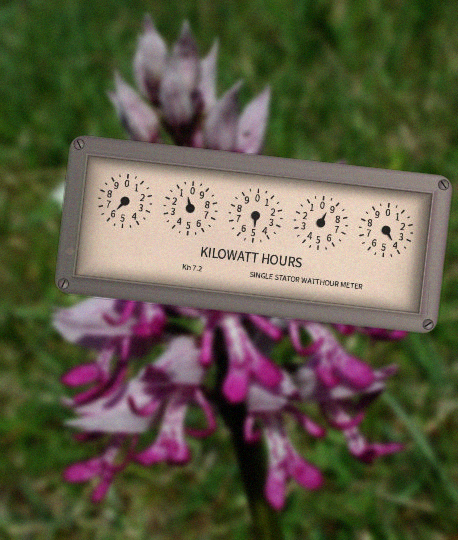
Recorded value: 60494 kWh
